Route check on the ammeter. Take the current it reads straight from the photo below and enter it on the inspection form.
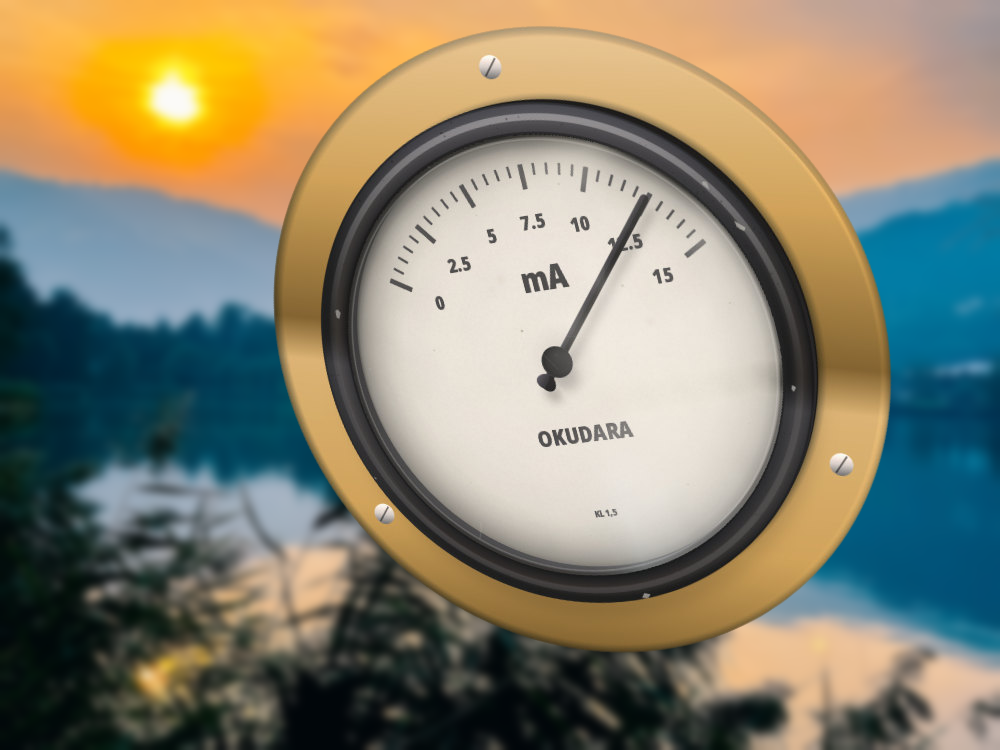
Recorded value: 12.5 mA
